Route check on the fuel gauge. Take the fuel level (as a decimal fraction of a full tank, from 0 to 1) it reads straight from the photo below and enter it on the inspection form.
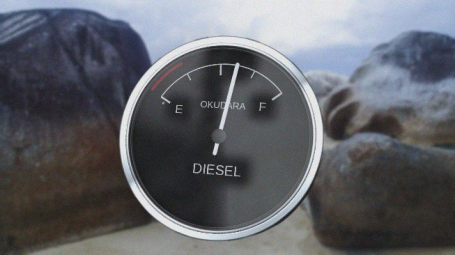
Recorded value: 0.625
